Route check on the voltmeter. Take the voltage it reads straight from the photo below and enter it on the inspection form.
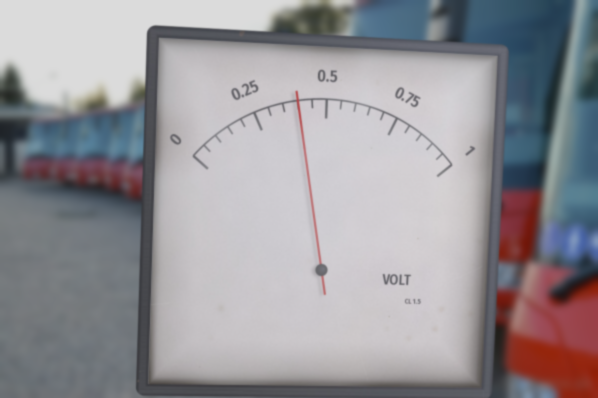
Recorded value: 0.4 V
